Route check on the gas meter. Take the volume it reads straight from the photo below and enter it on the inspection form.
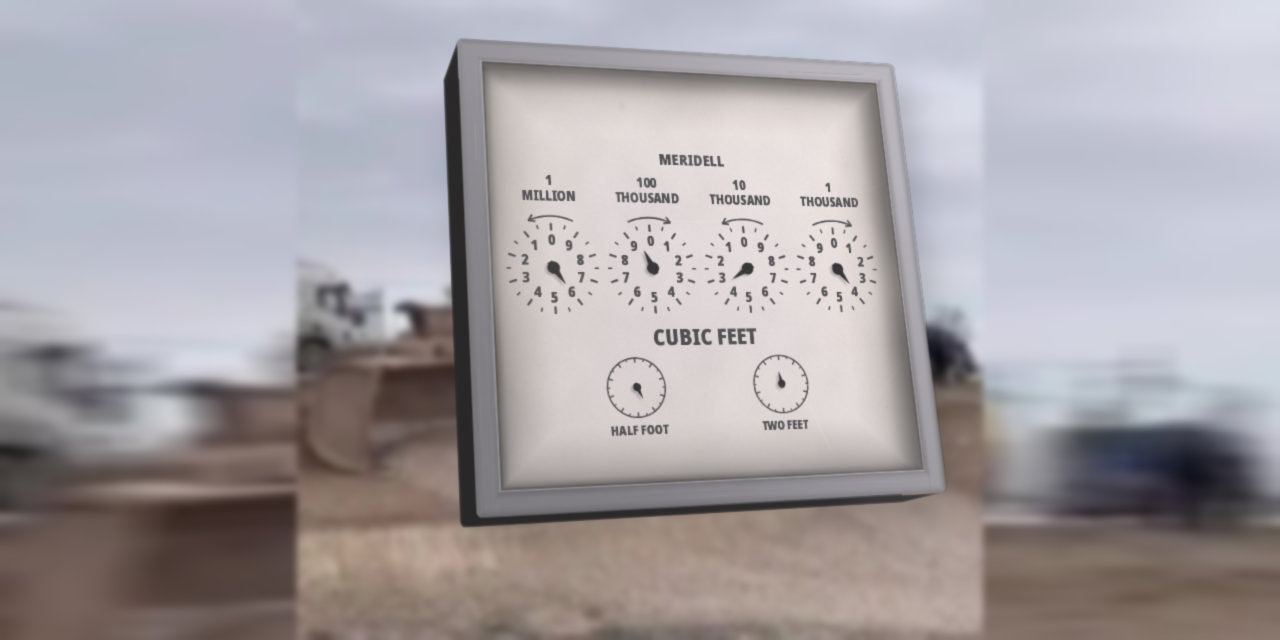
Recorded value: 593400 ft³
